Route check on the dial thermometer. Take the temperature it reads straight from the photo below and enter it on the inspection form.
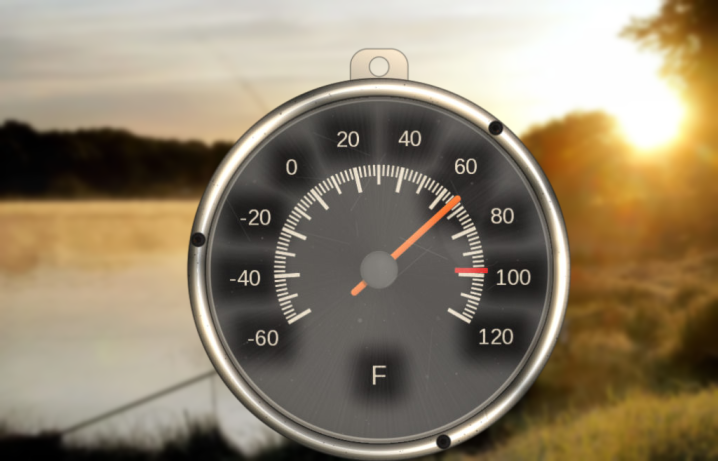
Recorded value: 66 °F
